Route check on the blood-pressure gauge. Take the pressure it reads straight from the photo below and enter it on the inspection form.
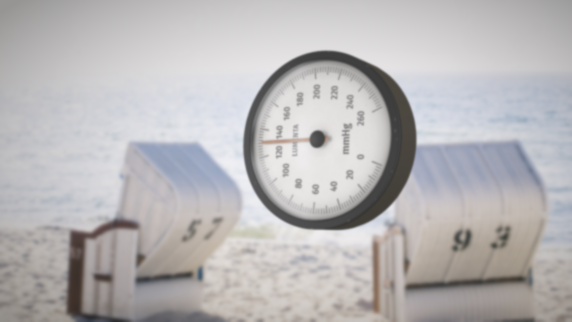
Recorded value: 130 mmHg
